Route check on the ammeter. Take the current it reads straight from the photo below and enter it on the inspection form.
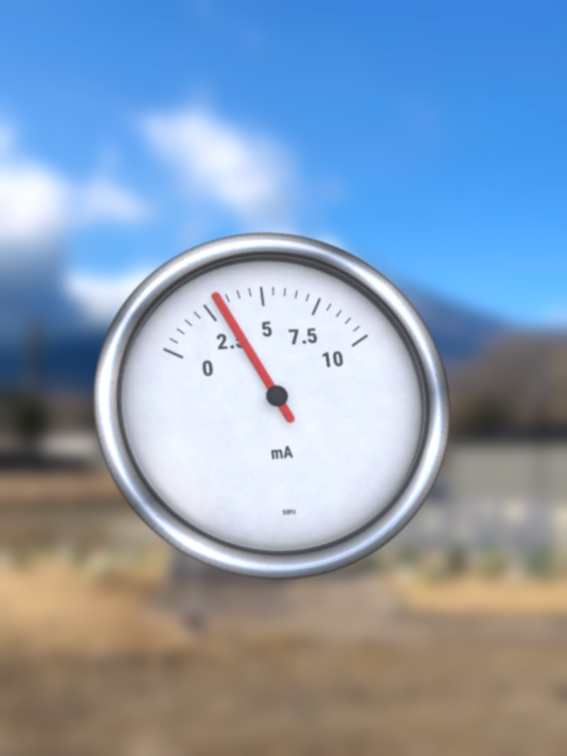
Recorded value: 3 mA
